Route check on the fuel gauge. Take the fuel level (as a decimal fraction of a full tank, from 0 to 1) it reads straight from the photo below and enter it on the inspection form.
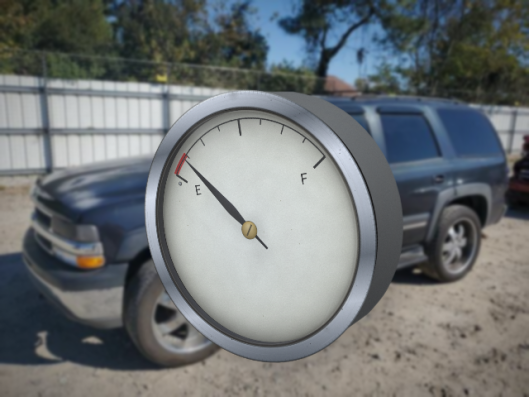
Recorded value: 0.125
